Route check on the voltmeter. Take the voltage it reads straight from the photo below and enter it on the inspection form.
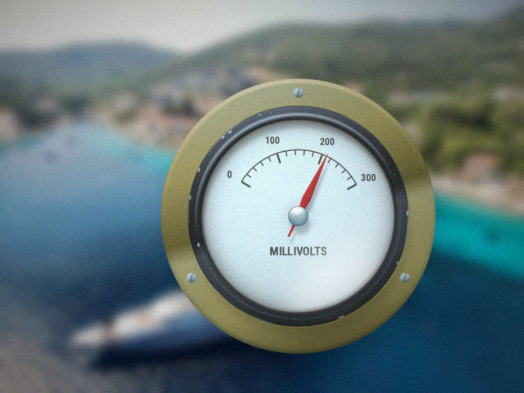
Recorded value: 210 mV
